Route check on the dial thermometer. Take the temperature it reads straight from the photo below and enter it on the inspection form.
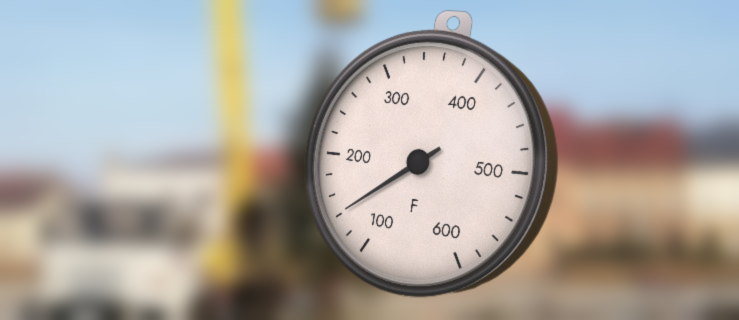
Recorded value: 140 °F
